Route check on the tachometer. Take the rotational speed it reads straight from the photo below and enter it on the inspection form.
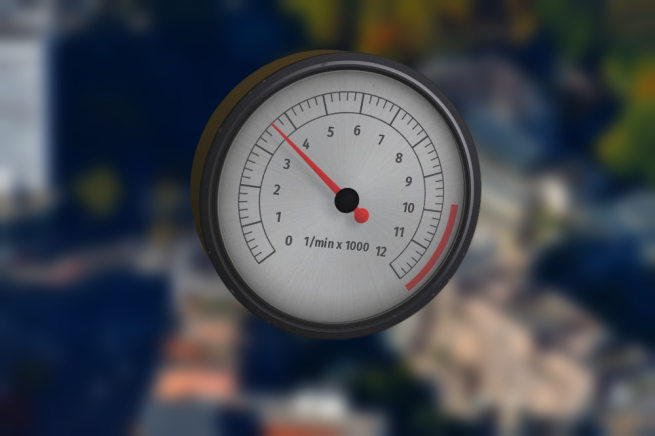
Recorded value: 3600 rpm
